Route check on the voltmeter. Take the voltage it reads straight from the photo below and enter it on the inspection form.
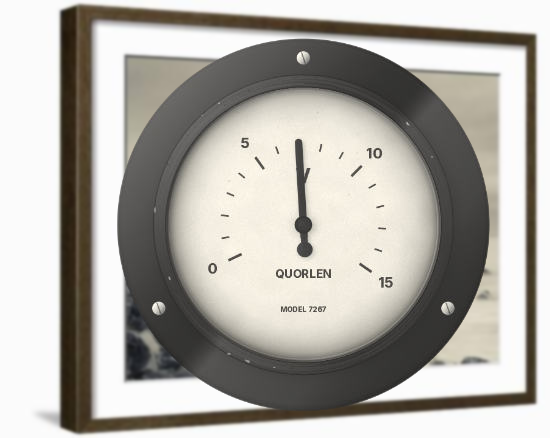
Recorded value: 7 V
